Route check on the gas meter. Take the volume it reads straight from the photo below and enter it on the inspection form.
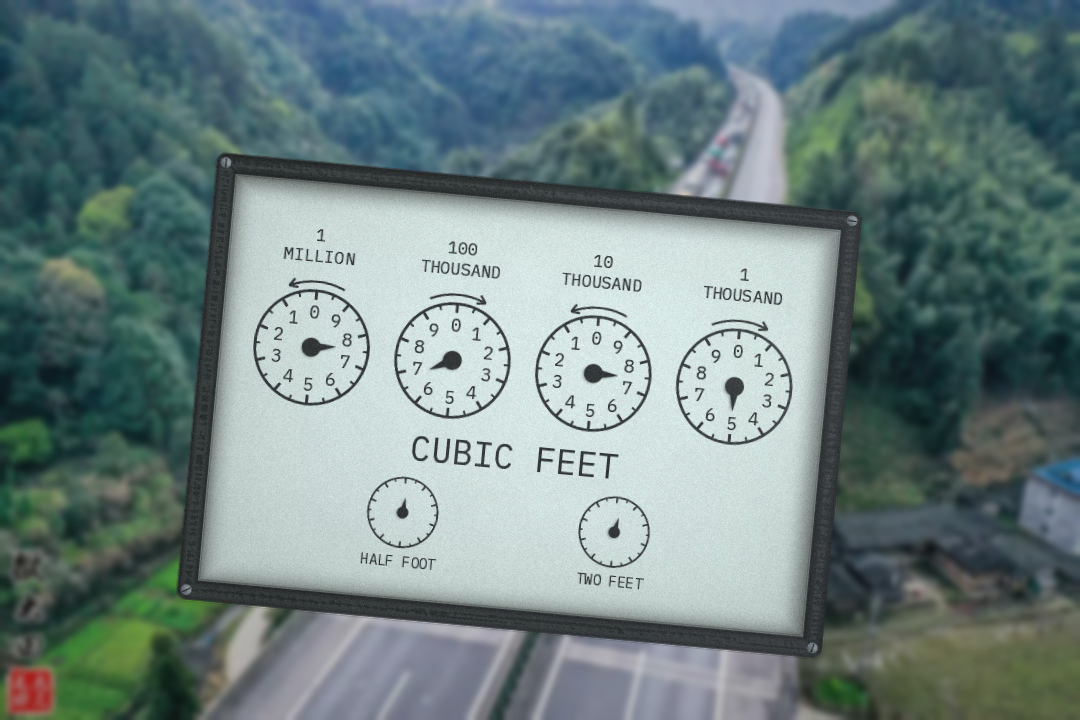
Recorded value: 767500 ft³
